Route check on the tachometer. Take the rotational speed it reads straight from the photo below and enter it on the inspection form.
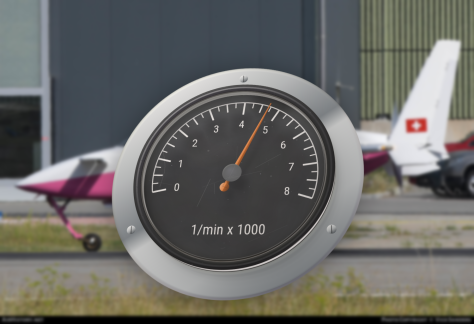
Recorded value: 4750 rpm
